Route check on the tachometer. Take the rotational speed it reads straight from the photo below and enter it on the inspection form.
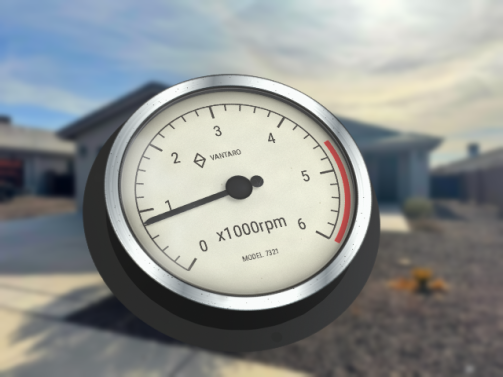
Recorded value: 800 rpm
